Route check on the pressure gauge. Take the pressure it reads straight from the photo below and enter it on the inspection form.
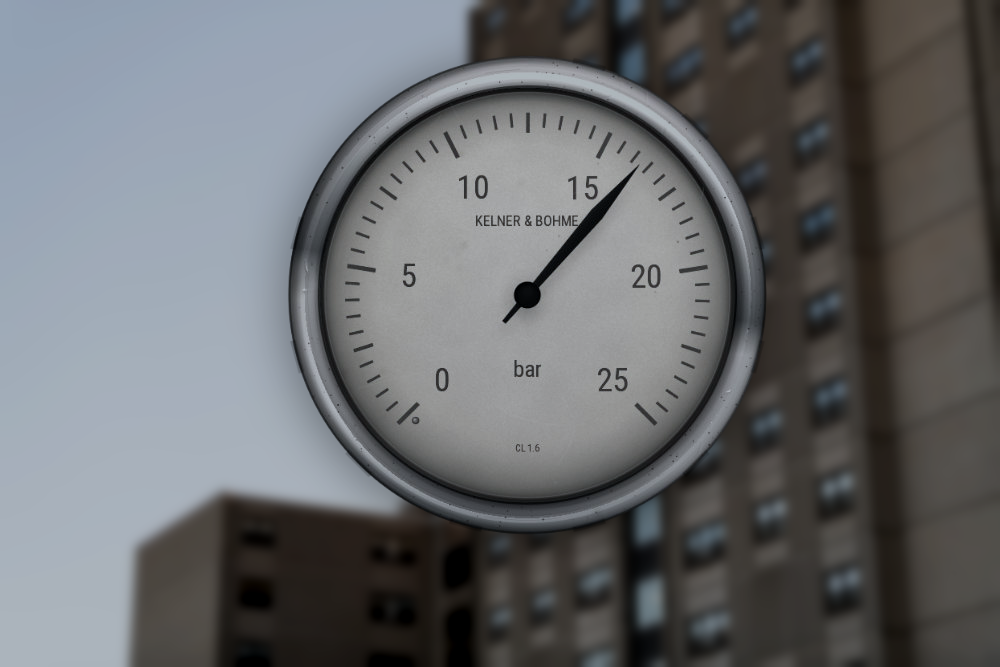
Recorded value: 16.25 bar
